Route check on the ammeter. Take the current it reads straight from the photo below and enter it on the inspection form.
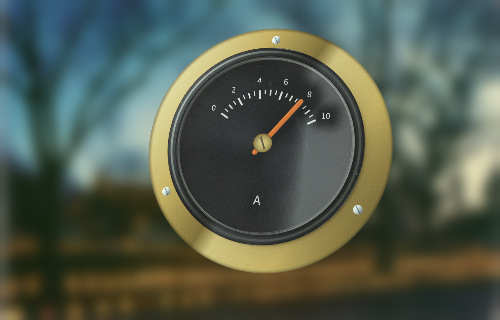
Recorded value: 8 A
